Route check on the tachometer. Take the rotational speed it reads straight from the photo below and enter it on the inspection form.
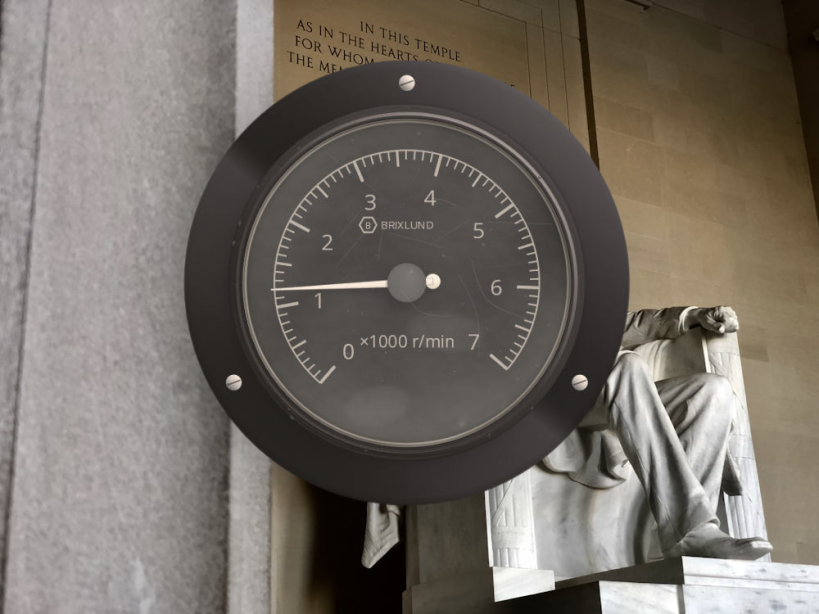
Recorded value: 1200 rpm
